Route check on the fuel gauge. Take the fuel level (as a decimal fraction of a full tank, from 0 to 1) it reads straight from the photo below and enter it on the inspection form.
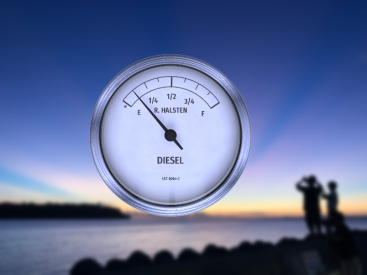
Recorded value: 0.125
